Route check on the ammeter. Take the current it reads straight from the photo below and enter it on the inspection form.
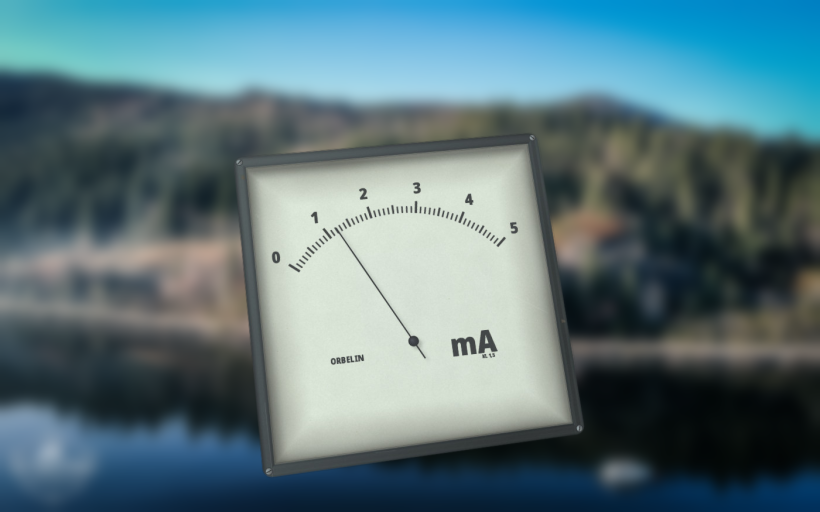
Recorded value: 1.2 mA
